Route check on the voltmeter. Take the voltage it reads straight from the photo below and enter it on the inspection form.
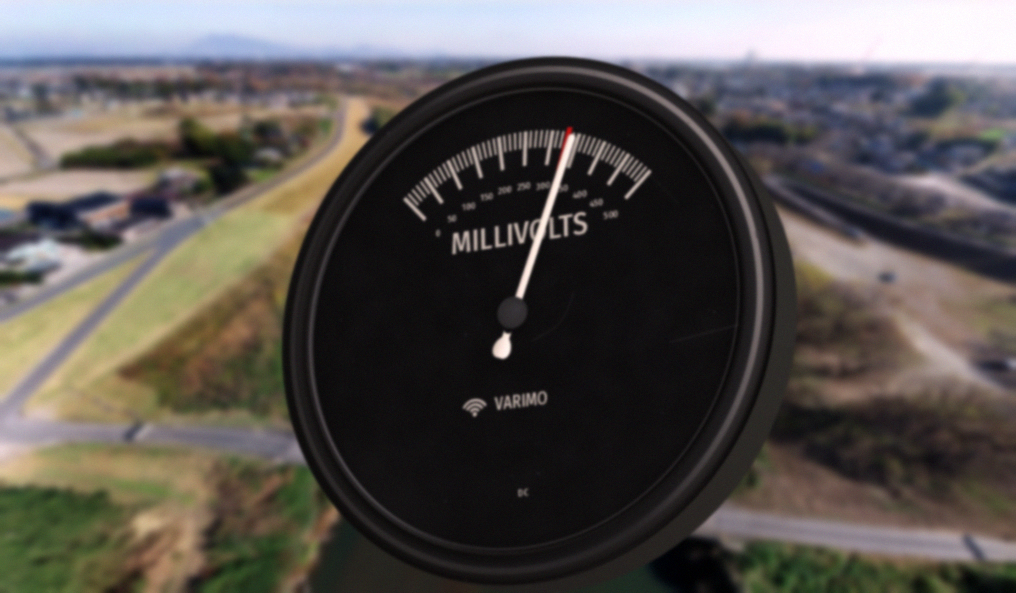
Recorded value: 350 mV
